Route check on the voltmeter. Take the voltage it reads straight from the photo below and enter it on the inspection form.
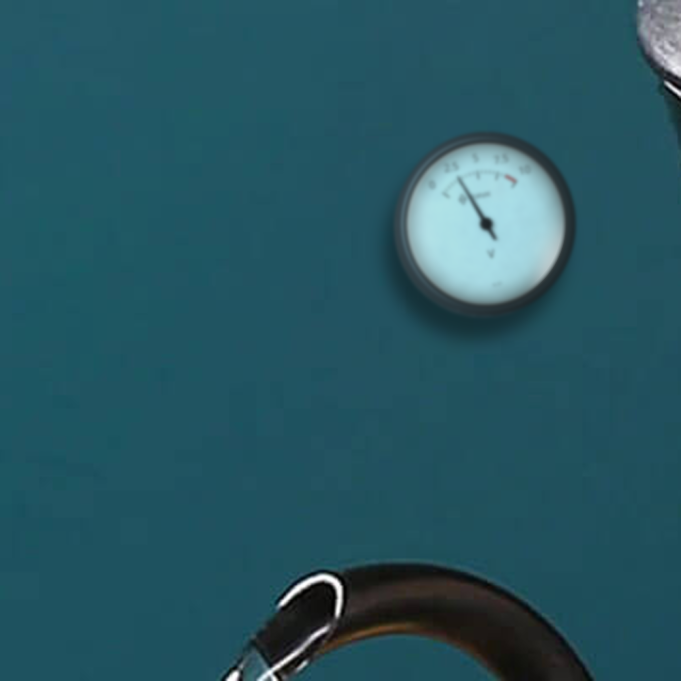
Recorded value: 2.5 V
